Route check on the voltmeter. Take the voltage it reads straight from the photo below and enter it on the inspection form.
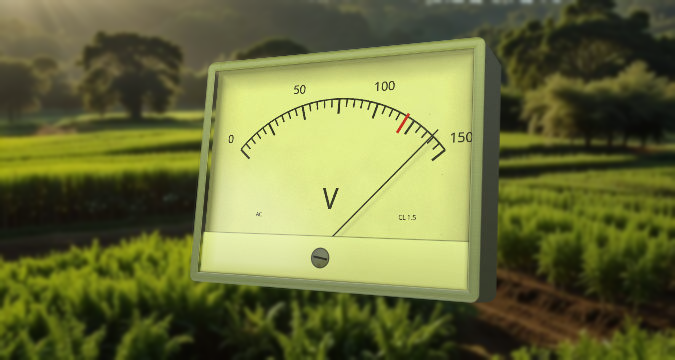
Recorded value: 140 V
